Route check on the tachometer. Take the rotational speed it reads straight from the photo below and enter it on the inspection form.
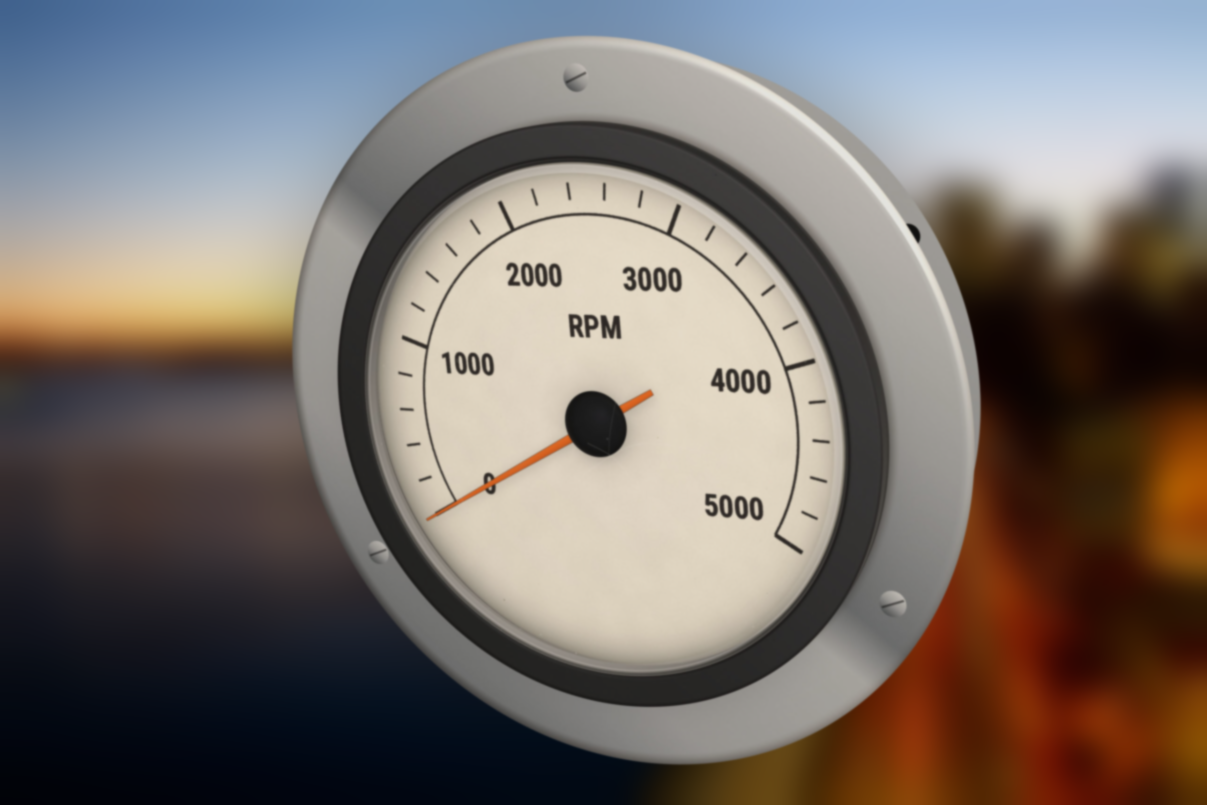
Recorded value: 0 rpm
